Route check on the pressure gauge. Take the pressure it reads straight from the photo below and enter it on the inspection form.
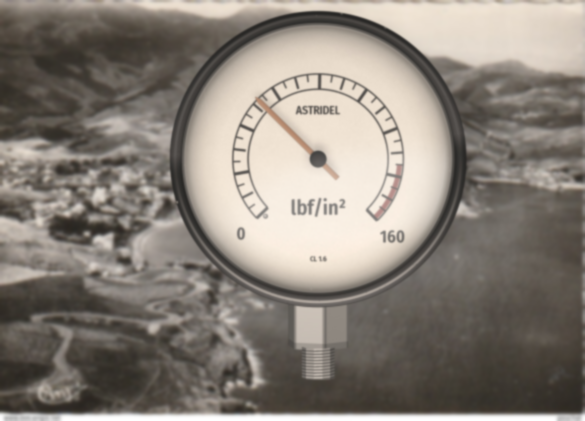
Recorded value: 52.5 psi
